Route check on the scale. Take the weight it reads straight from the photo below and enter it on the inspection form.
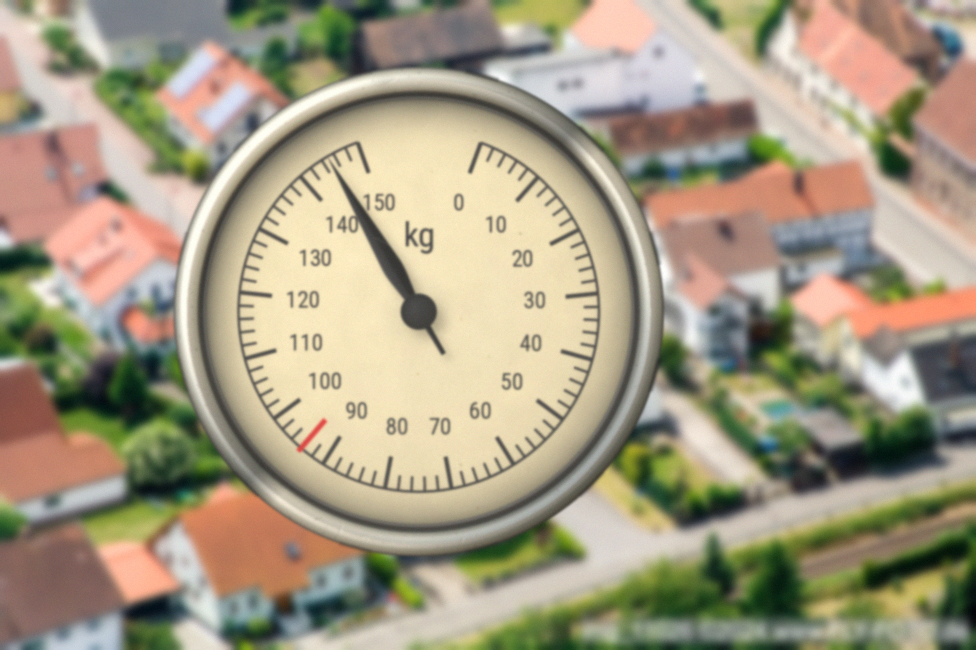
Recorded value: 145 kg
